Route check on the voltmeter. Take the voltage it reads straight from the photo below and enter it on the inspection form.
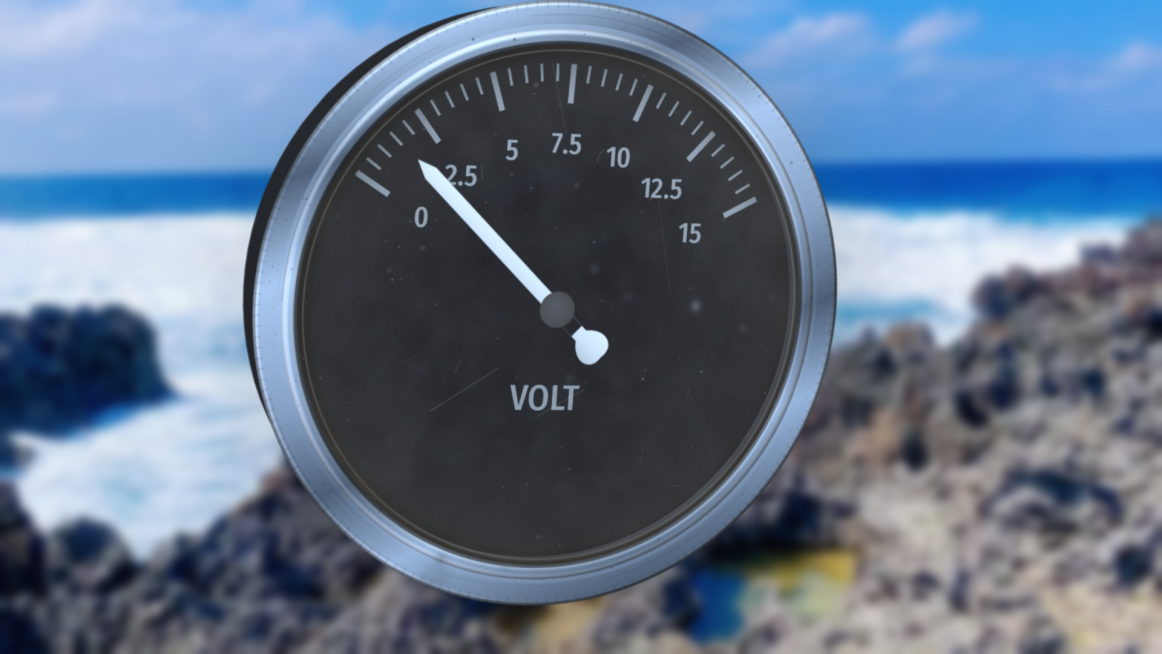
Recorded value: 1.5 V
